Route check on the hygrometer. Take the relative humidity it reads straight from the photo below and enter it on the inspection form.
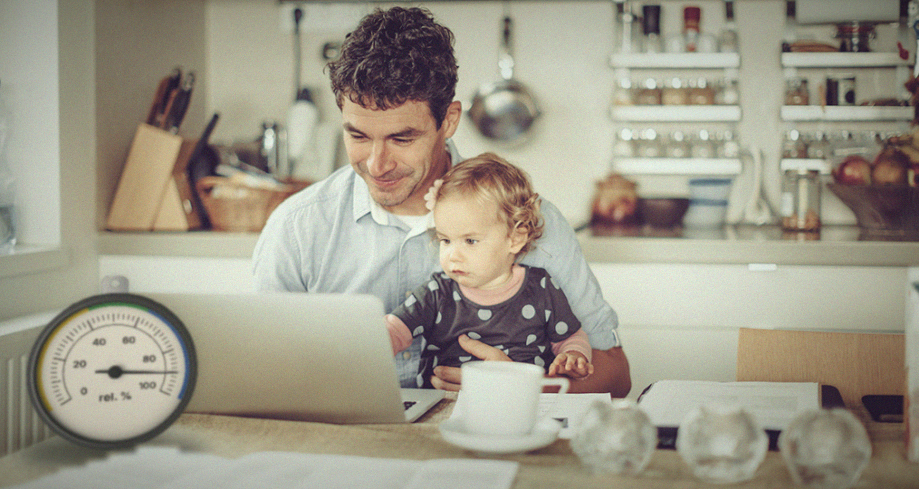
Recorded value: 90 %
